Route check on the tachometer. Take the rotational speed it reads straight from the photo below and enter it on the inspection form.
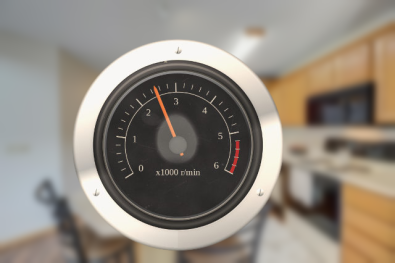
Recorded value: 2500 rpm
